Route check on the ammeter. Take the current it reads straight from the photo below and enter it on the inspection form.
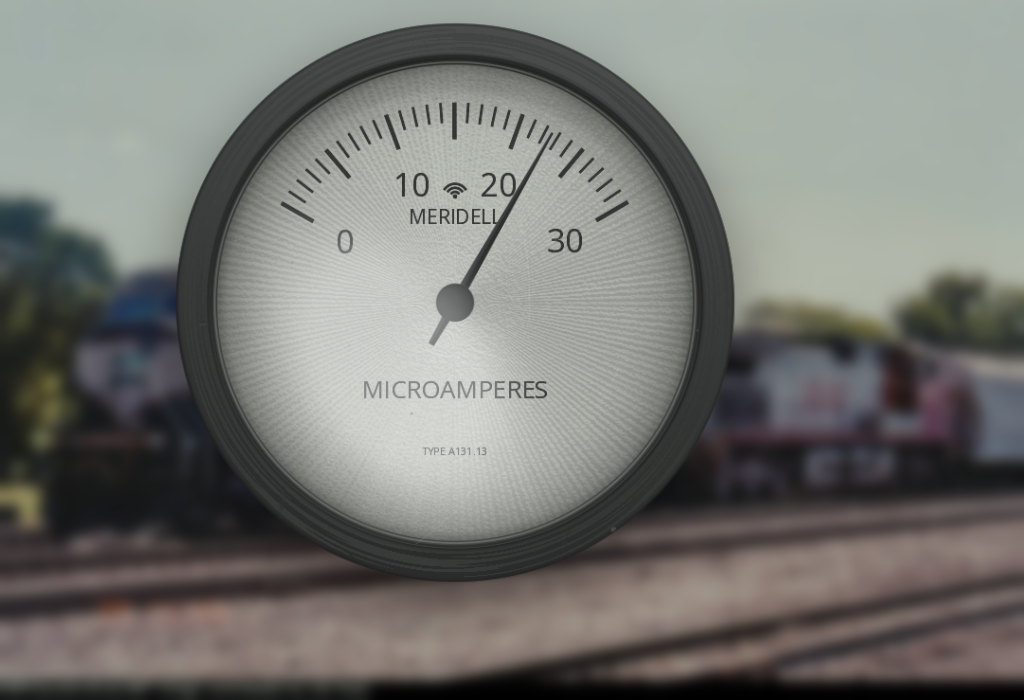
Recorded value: 22.5 µA
